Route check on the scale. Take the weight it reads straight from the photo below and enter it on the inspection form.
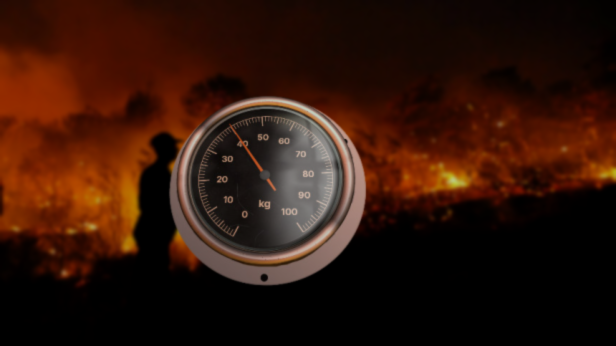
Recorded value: 40 kg
